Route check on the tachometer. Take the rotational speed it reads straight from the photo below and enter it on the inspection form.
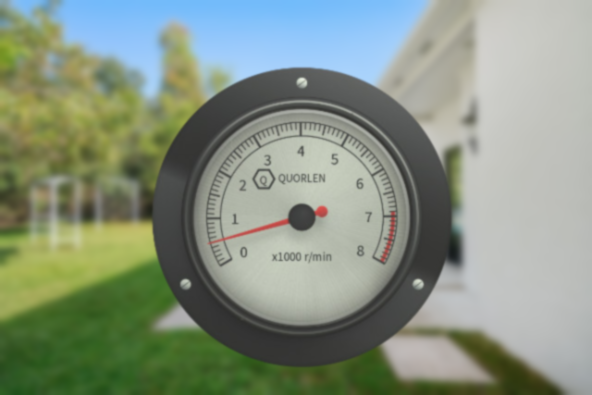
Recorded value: 500 rpm
